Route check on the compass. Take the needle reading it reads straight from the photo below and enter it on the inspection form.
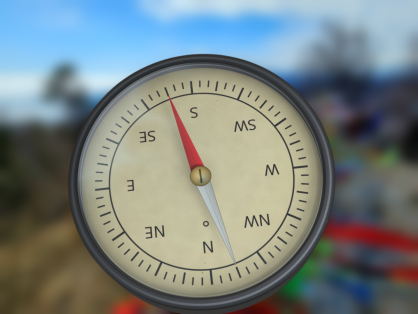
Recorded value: 165 °
